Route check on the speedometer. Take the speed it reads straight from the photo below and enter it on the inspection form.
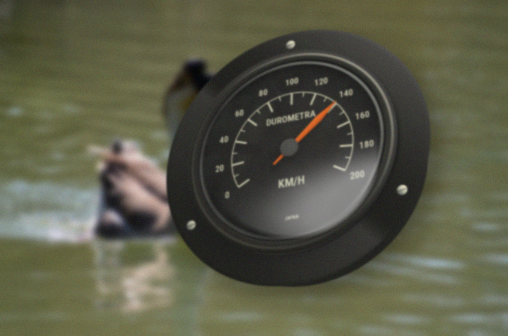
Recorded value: 140 km/h
